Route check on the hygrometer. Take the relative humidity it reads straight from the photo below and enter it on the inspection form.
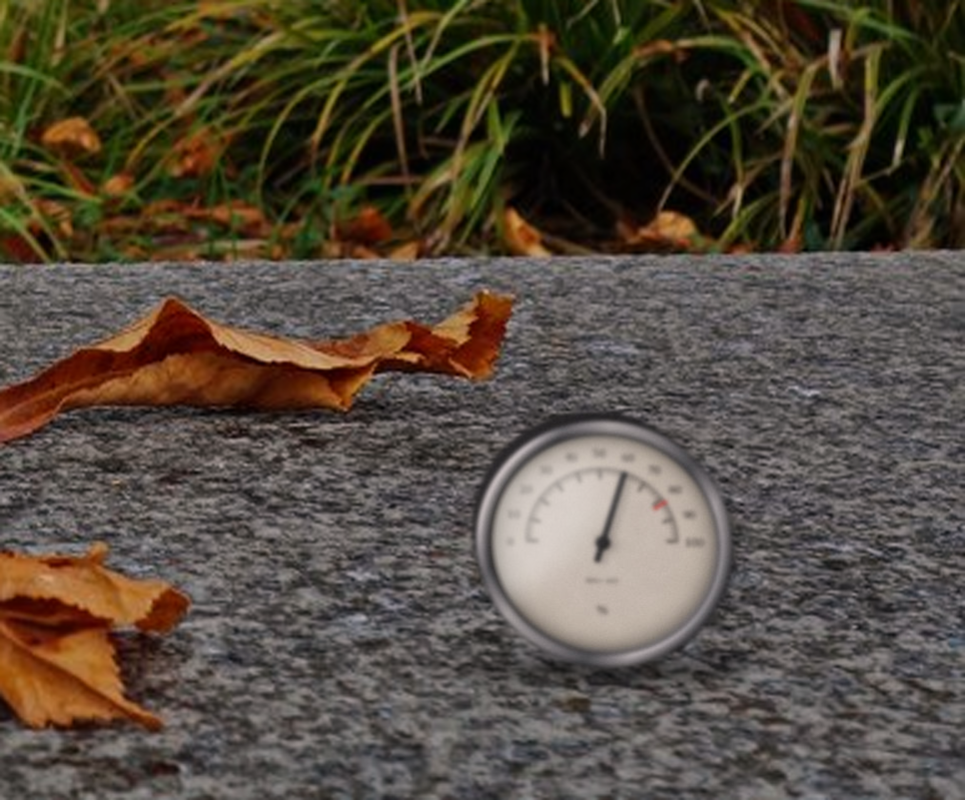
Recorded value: 60 %
